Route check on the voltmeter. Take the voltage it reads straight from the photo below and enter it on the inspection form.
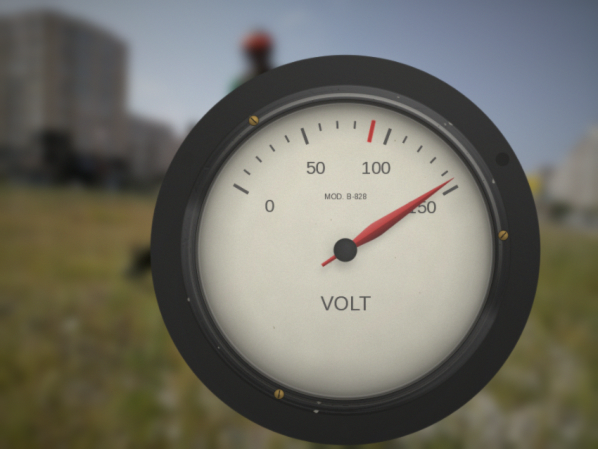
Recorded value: 145 V
